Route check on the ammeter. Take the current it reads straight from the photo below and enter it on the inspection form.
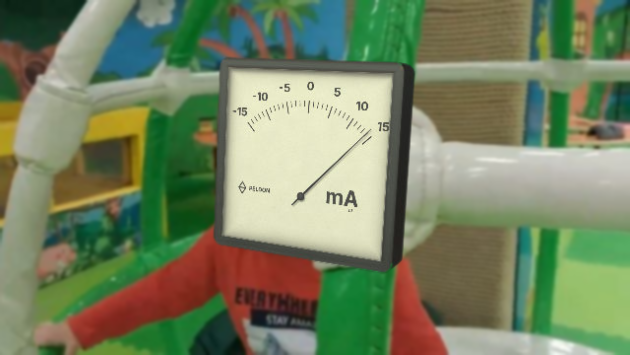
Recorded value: 14 mA
